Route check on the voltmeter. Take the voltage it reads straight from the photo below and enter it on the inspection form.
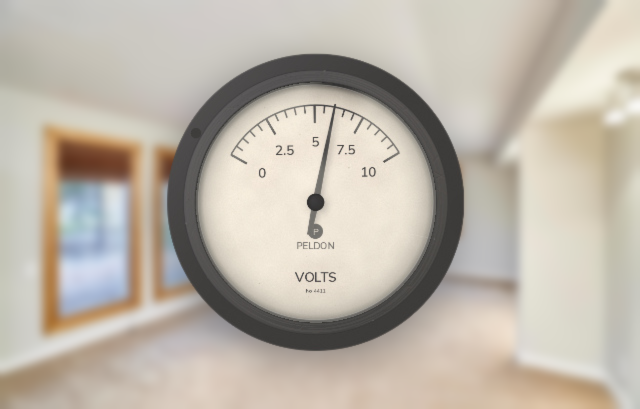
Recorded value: 6 V
